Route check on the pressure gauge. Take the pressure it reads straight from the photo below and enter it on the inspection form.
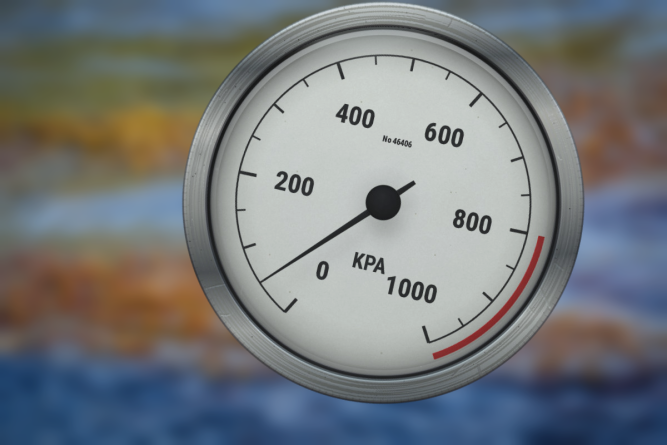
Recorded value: 50 kPa
